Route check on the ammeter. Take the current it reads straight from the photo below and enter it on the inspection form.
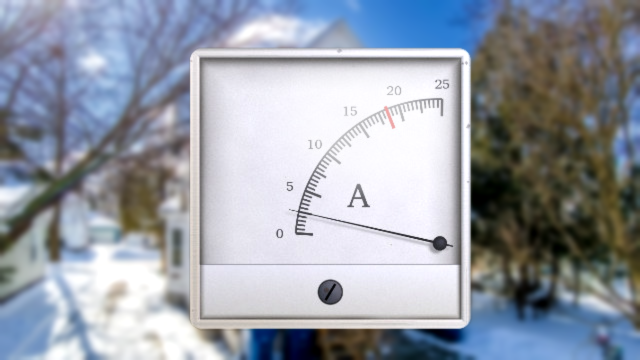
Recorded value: 2.5 A
